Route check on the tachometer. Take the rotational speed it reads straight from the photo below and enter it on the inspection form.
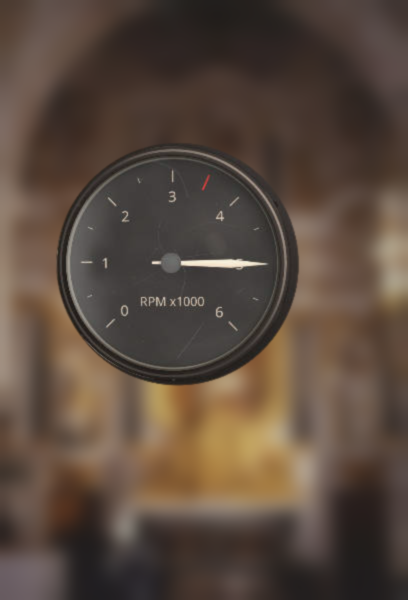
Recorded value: 5000 rpm
